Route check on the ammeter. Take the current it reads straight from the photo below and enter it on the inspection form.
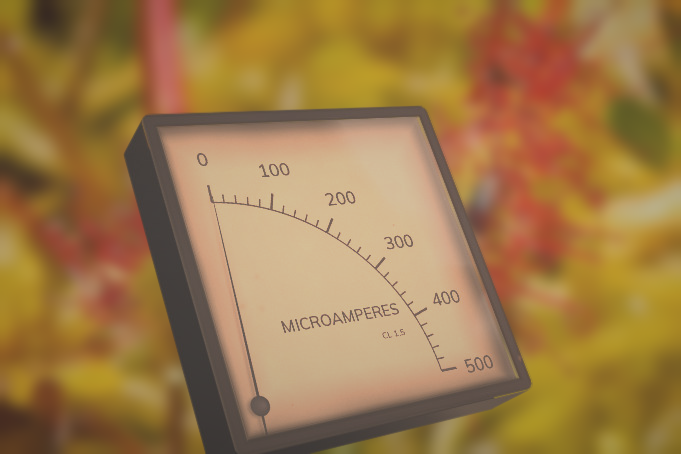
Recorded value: 0 µA
